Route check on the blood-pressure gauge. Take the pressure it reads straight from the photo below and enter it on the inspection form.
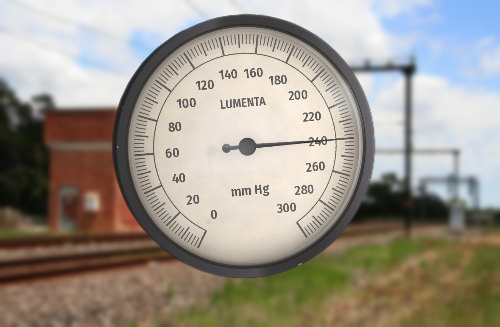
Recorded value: 240 mmHg
